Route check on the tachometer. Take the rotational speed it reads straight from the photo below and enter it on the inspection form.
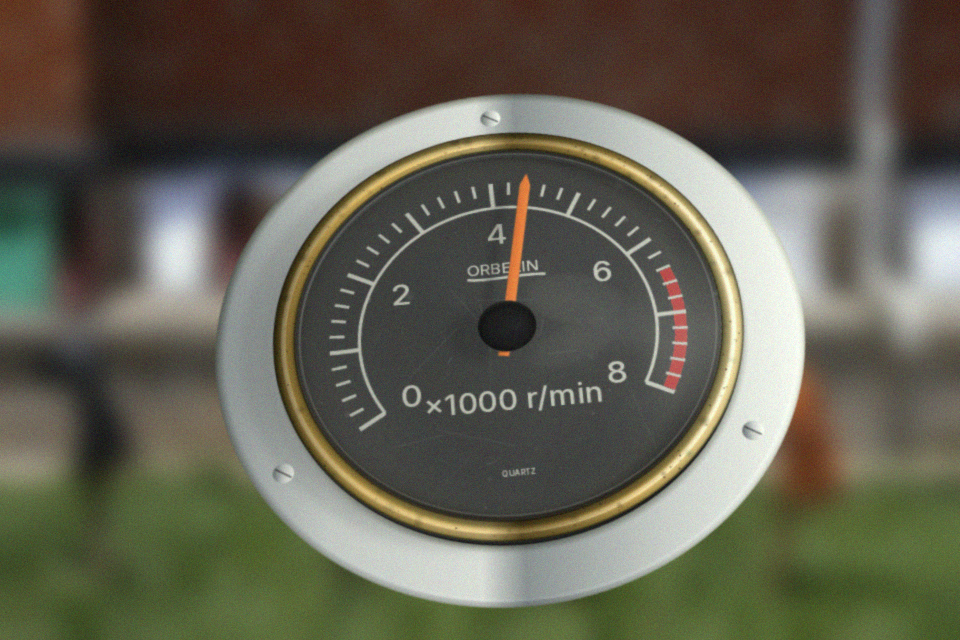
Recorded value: 4400 rpm
